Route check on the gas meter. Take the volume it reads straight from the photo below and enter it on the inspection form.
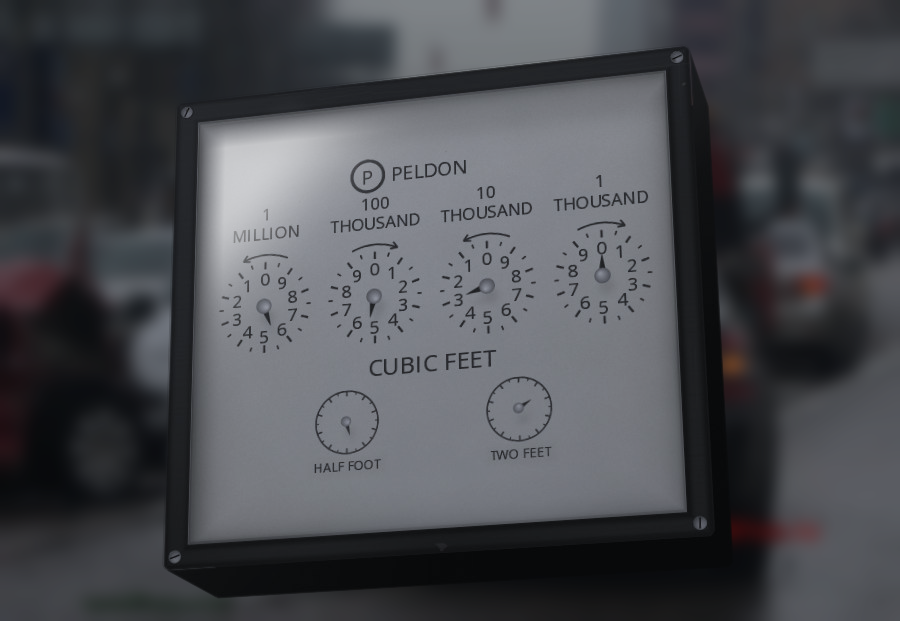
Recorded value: 553000 ft³
